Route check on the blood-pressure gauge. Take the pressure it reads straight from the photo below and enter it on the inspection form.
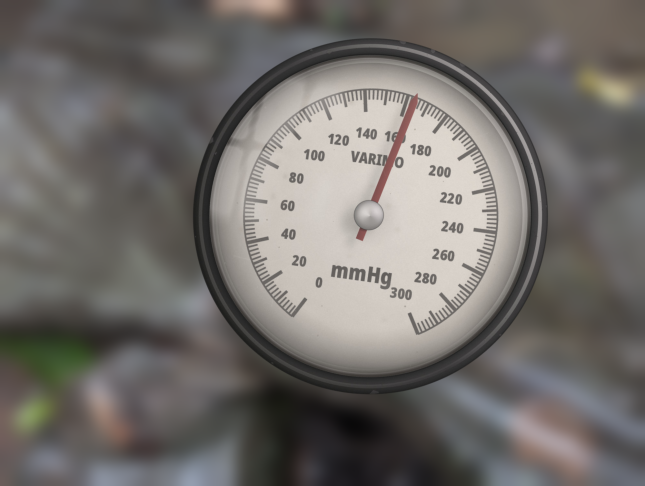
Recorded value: 164 mmHg
